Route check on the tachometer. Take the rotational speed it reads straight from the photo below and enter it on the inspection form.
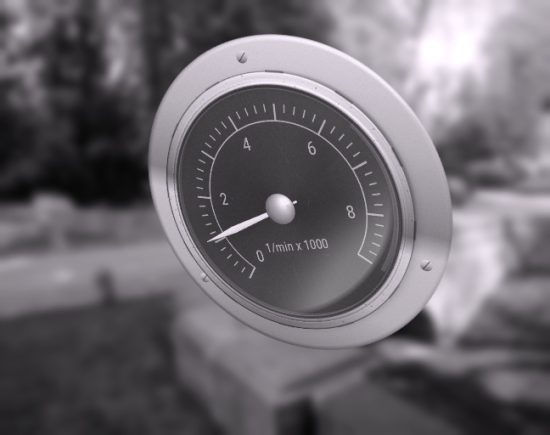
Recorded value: 1100 rpm
